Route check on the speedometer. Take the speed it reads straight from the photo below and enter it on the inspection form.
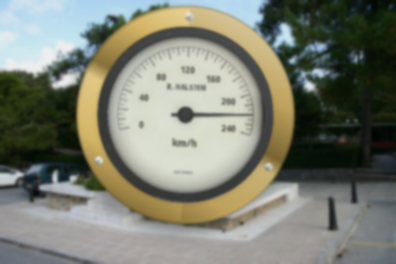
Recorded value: 220 km/h
